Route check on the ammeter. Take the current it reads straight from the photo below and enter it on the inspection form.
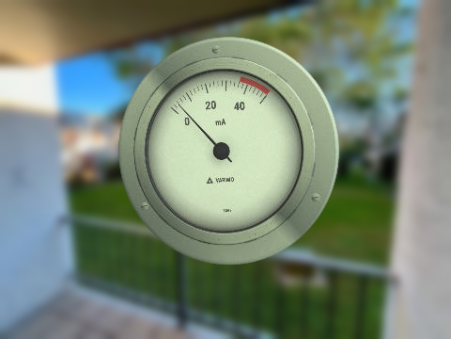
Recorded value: 4 mA
